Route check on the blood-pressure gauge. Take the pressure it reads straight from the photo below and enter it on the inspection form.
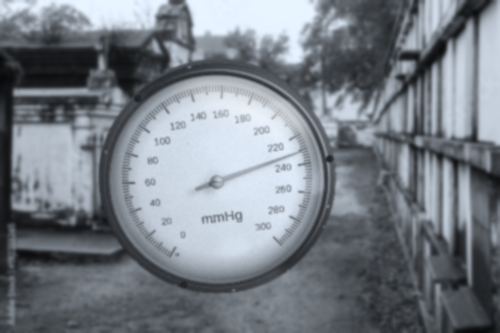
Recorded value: 230 mmHg
